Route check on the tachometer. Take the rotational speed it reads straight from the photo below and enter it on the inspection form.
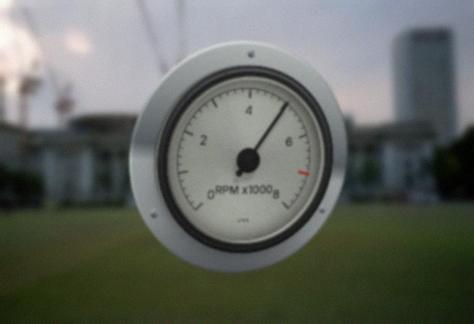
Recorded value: 5000 rpm
